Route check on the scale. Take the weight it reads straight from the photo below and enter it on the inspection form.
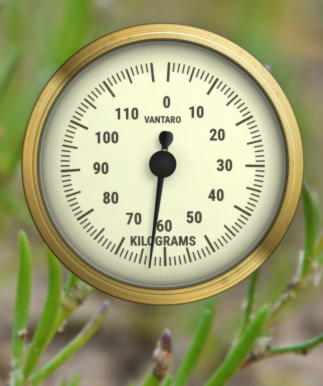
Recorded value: 63 kg
